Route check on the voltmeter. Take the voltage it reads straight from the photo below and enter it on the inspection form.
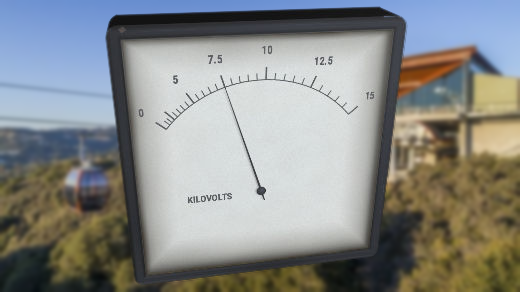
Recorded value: 7.5 kV
